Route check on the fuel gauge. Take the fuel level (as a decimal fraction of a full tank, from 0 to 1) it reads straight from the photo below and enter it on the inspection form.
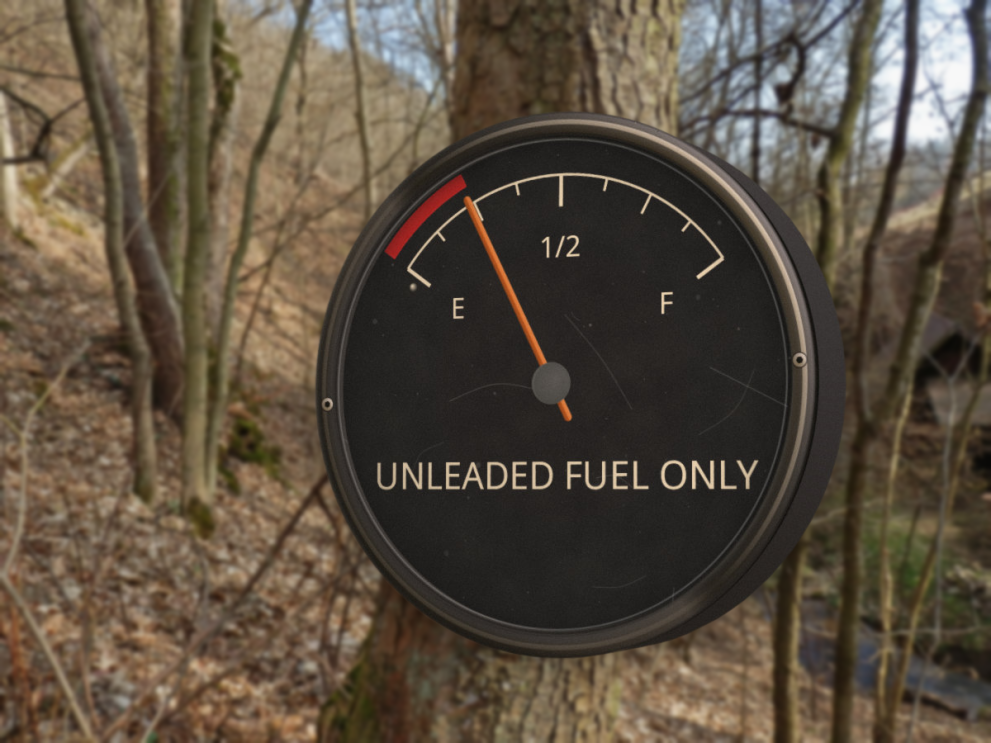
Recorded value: 0.25
